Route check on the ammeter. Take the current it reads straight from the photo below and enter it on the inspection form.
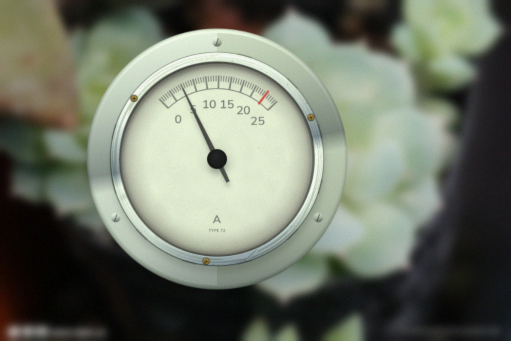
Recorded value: 5 A
